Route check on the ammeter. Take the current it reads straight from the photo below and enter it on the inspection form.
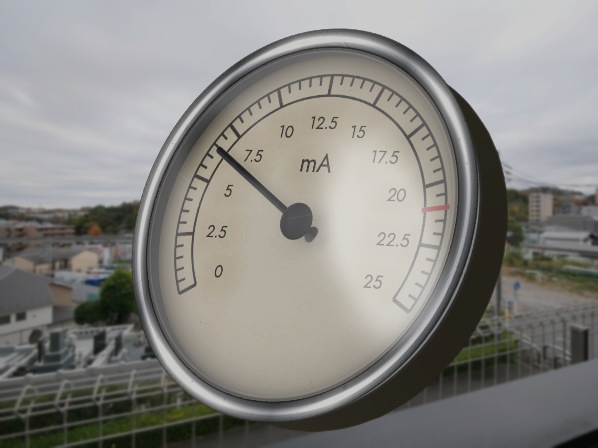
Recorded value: 6.5 mA
